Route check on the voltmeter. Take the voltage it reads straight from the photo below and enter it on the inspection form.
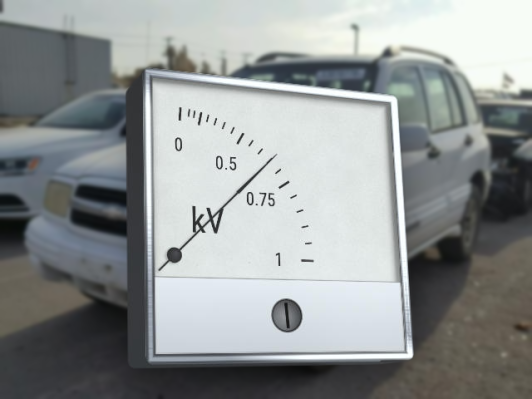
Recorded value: 0.65 kV
